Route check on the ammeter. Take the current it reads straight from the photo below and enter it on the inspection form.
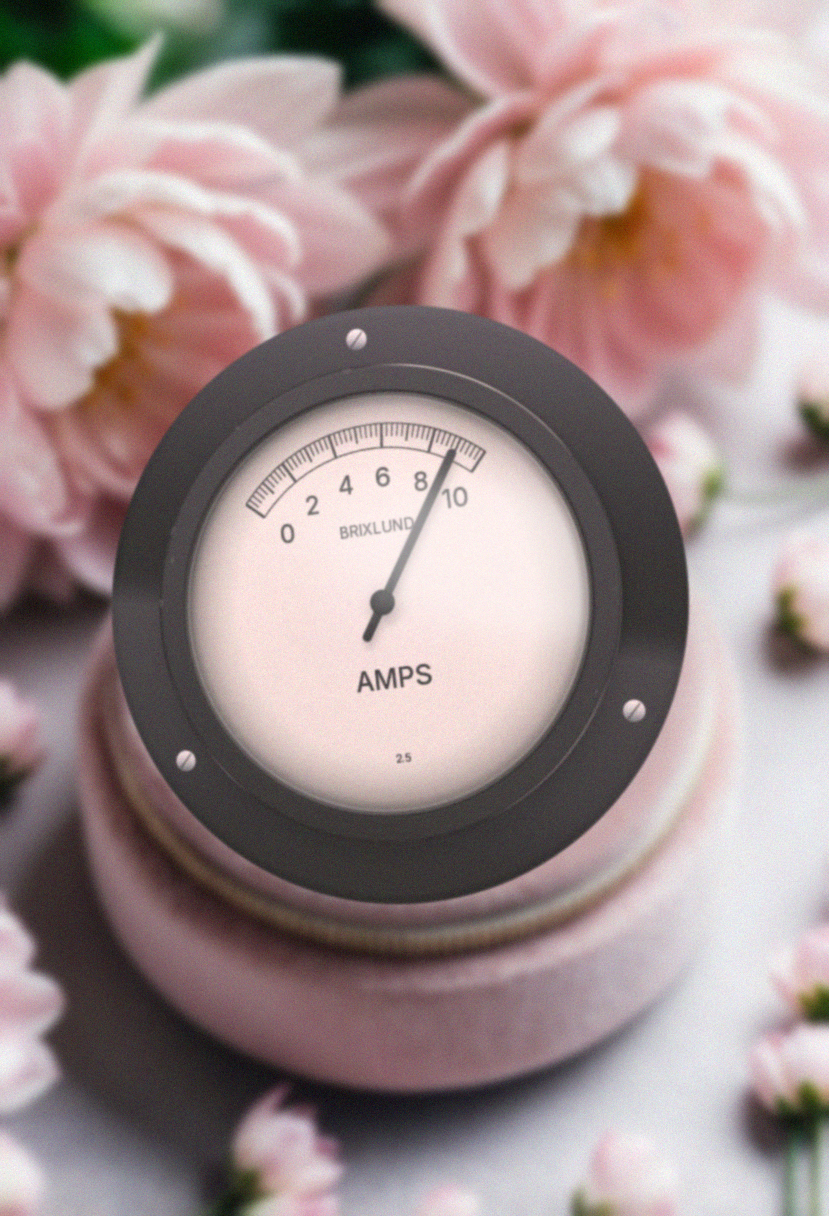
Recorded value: 9 A
